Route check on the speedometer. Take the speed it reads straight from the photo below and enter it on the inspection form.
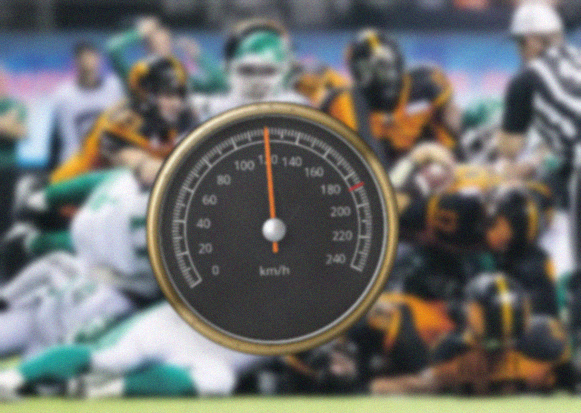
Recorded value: 120 km/h
